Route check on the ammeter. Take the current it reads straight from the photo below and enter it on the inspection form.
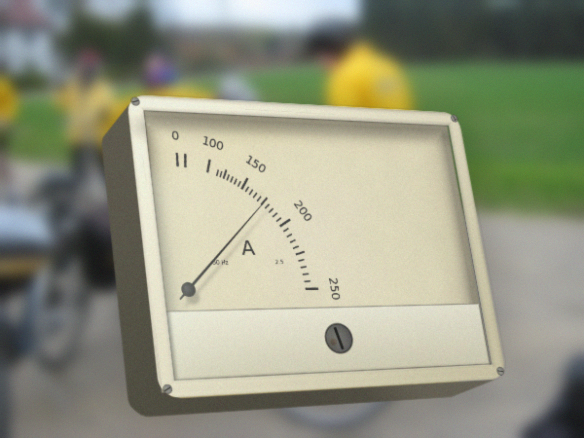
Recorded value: 175 A
